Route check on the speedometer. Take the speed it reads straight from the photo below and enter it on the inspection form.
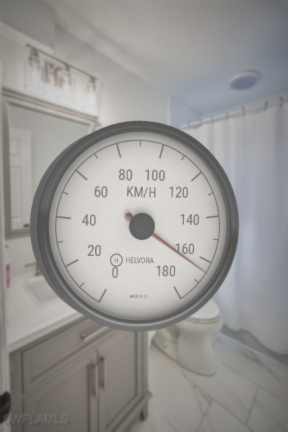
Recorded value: 165 km/h
